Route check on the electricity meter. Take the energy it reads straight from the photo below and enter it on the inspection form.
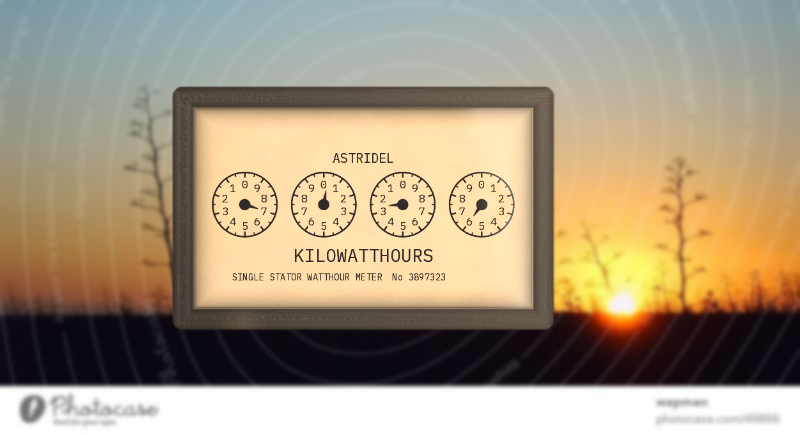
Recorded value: 7026 kWh
